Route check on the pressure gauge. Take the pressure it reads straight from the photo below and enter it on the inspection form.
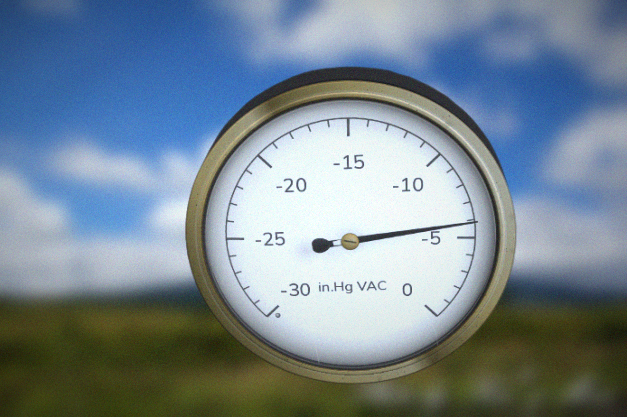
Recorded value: -6 inHg
